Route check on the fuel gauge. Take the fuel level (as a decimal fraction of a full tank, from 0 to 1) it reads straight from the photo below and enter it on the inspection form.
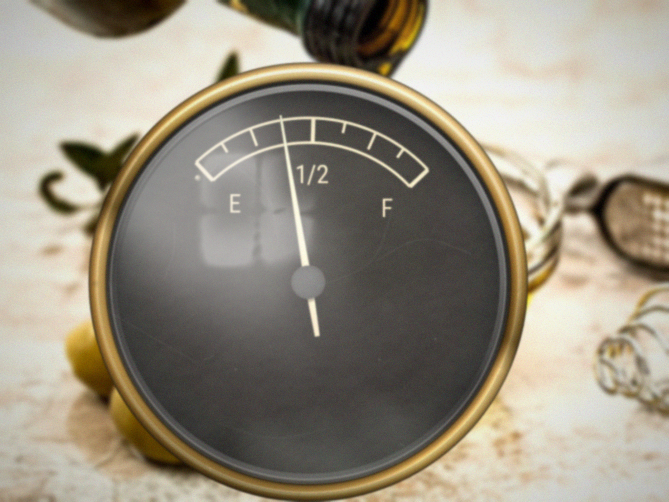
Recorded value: 0.375
